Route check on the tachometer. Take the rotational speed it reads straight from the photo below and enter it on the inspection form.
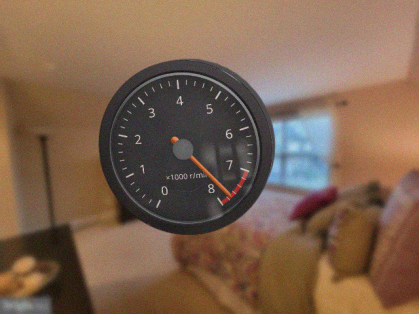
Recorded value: 7700 rpm
